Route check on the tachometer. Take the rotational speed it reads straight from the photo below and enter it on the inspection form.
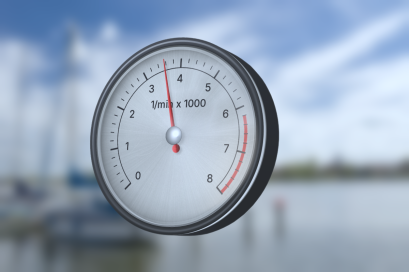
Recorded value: 3600 rpm
